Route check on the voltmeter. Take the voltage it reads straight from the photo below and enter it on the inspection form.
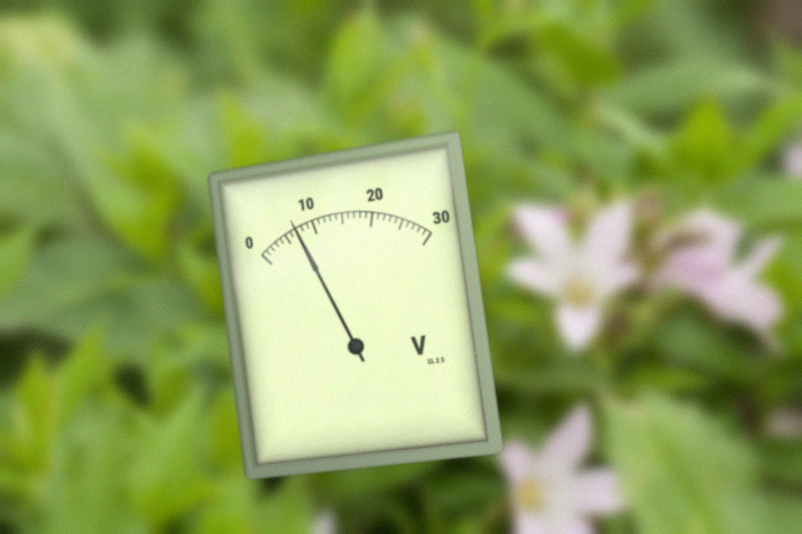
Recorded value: 7 V
